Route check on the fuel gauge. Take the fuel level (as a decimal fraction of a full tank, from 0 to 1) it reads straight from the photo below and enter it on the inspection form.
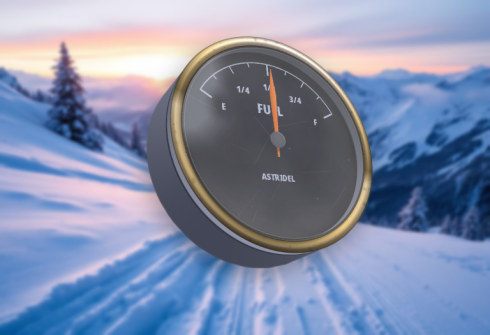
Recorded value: 0.5
